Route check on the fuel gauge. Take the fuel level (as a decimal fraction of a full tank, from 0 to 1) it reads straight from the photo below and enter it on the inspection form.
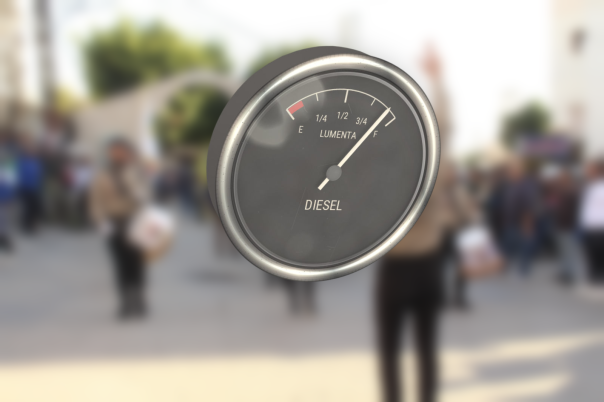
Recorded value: 0.875
